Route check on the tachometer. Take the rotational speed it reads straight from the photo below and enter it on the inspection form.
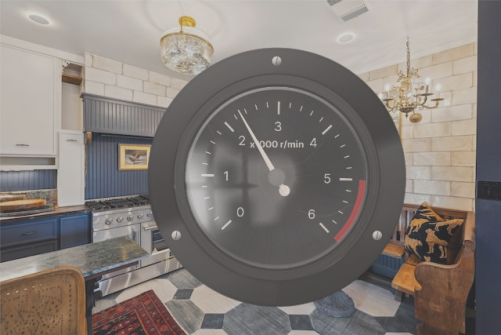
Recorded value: 2300 rpm
